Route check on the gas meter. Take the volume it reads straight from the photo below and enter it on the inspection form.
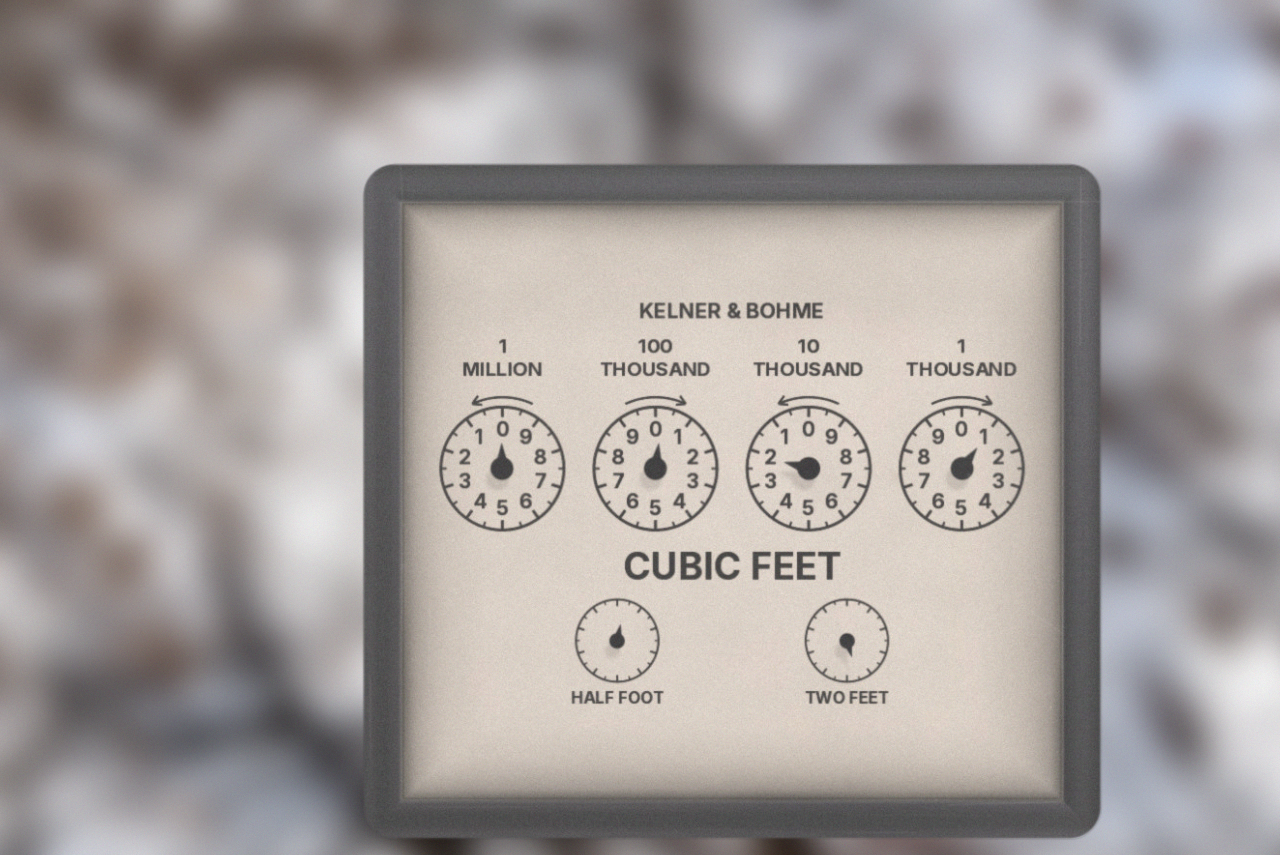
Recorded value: 2100 ft³
